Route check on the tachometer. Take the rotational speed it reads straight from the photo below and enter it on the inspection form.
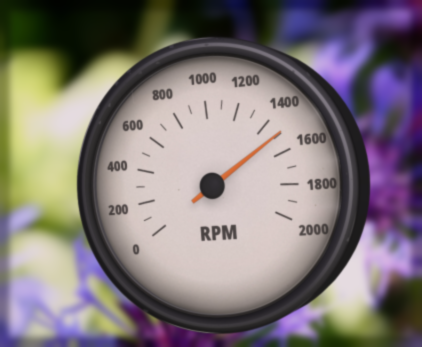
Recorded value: 1500 rpm
